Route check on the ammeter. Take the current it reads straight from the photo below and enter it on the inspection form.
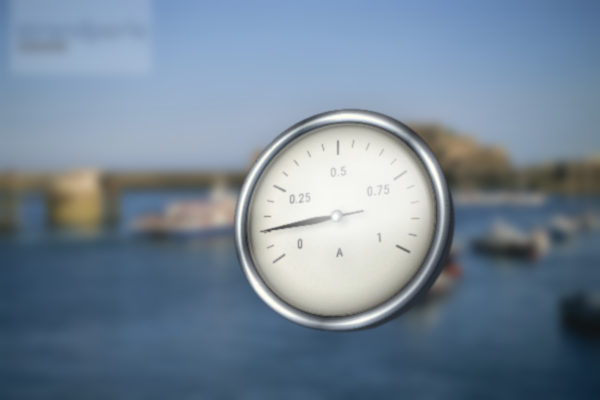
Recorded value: 0.1 A
